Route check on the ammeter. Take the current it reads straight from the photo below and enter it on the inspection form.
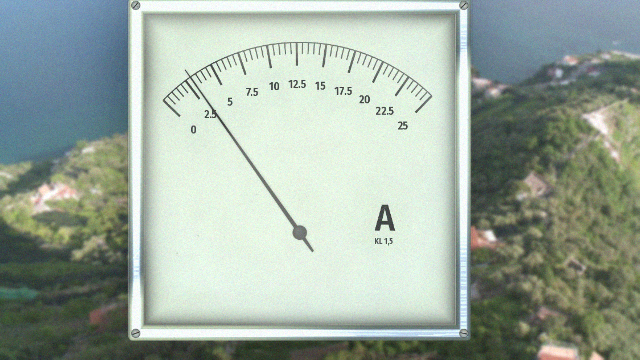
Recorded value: 3 A
